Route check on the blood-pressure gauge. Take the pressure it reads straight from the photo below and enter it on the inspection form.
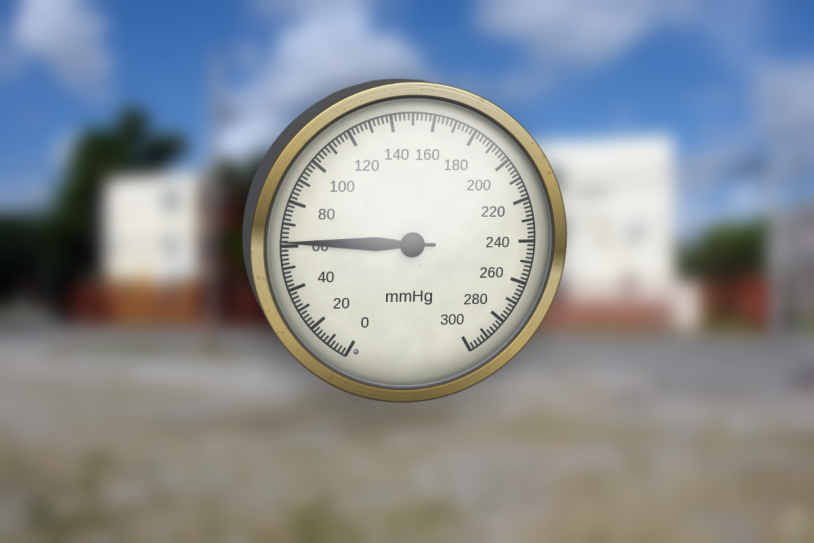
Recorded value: 62 mmHg
